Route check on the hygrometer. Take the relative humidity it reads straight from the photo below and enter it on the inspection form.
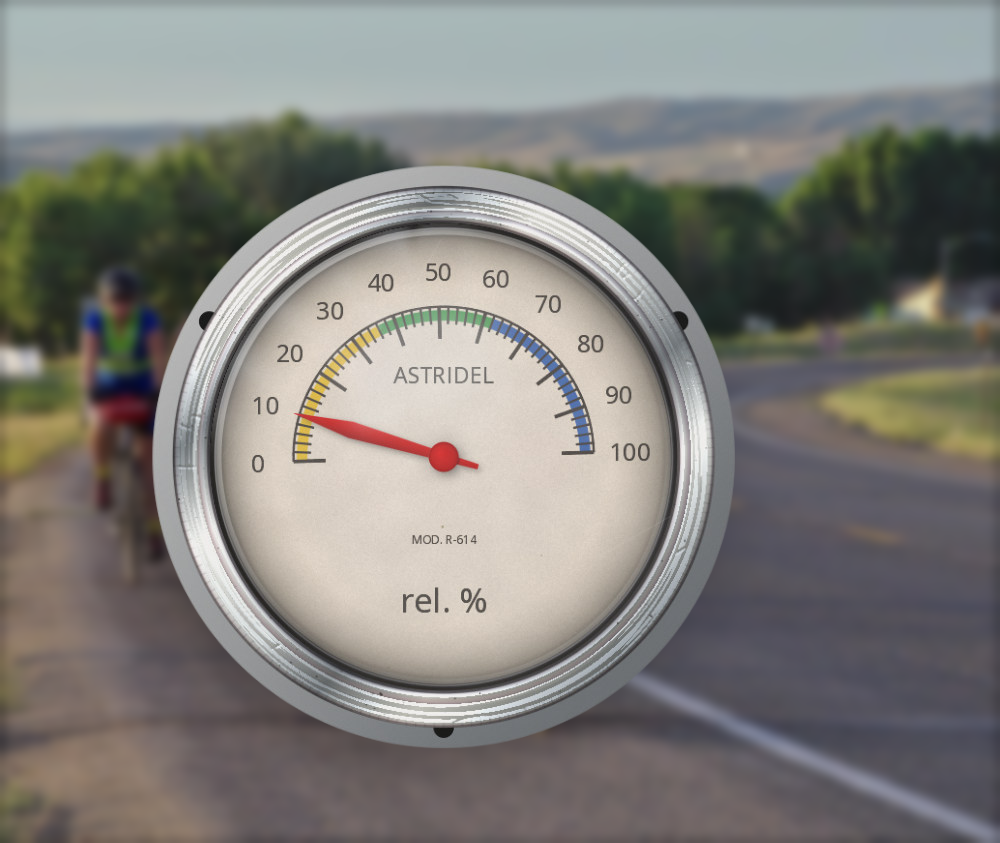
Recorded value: 10 %
